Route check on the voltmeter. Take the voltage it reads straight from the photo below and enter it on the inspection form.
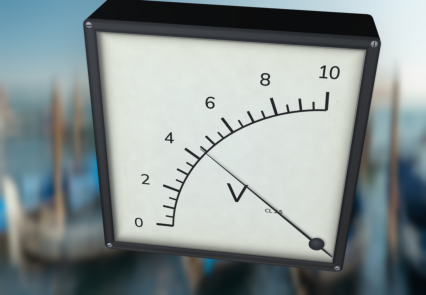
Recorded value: 4.5 V
